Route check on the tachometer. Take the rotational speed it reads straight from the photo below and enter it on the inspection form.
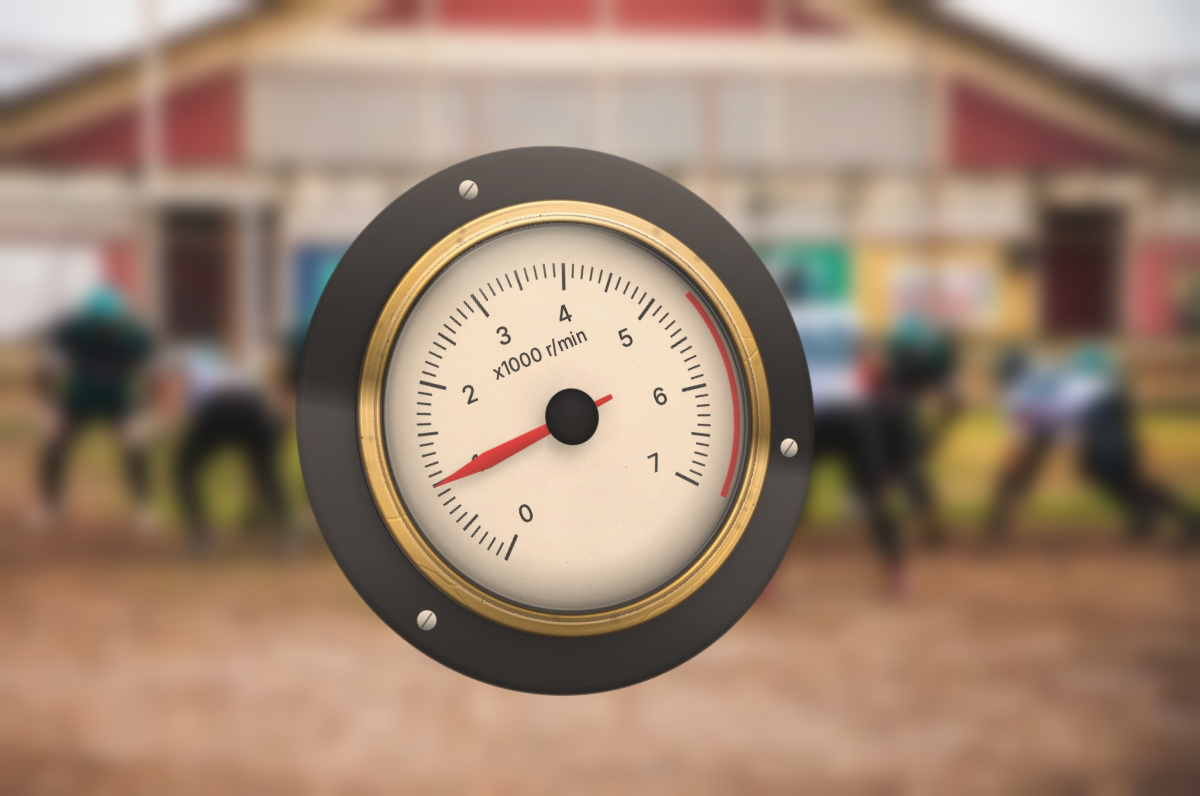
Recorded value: 1000 rpm
